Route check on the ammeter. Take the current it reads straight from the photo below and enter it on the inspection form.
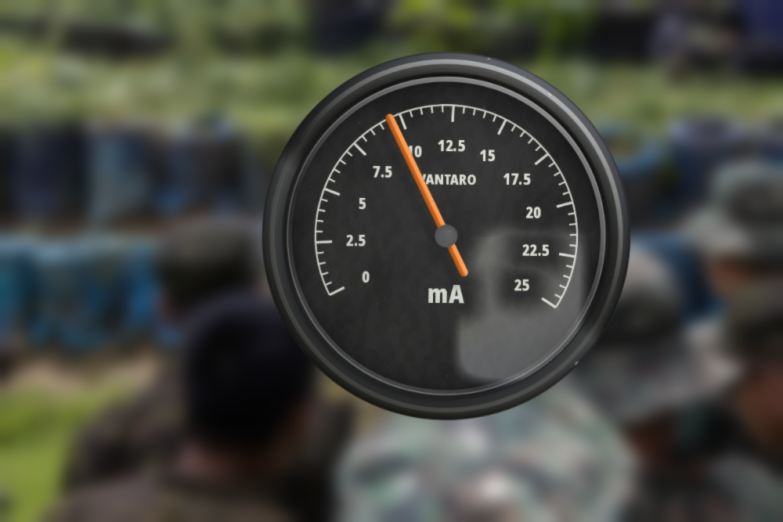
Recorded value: 9.5 mA
